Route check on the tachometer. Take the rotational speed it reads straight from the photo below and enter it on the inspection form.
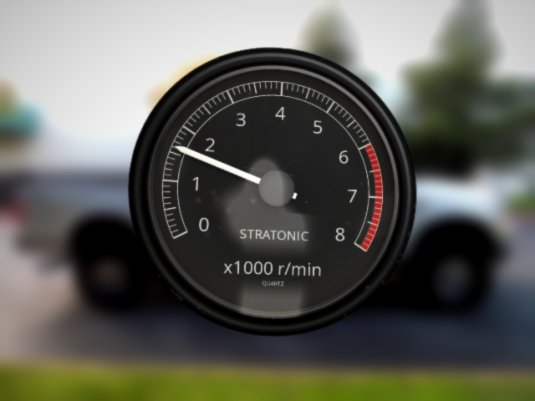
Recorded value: 1600 rpm
